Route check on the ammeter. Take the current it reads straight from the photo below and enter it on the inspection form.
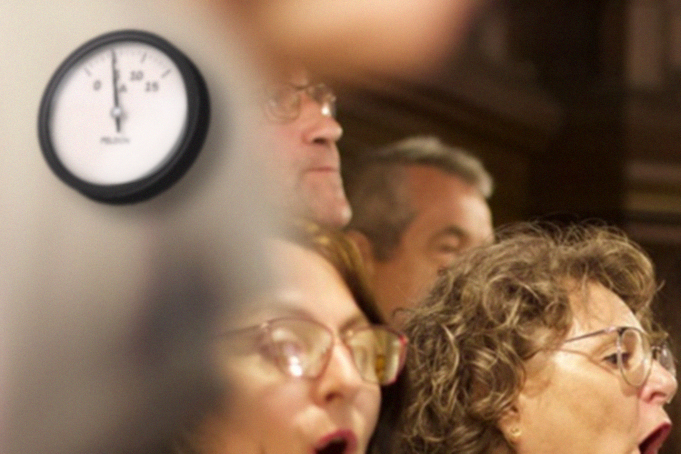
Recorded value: 5 A
